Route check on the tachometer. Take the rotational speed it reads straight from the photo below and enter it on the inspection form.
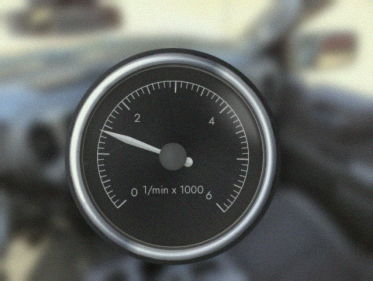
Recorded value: 1400 rpm
